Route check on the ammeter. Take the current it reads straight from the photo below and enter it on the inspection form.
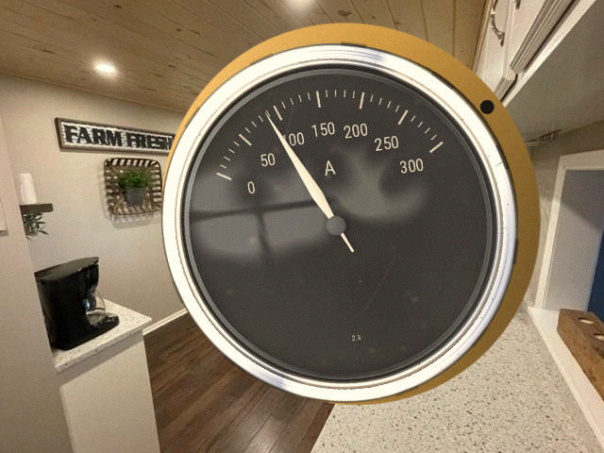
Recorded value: 90 A
